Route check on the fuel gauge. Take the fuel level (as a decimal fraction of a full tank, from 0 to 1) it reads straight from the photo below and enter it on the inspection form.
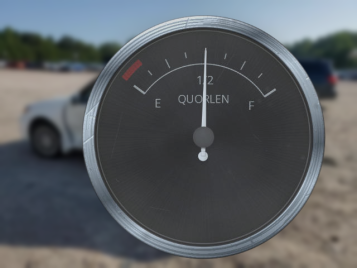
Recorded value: 0.5
